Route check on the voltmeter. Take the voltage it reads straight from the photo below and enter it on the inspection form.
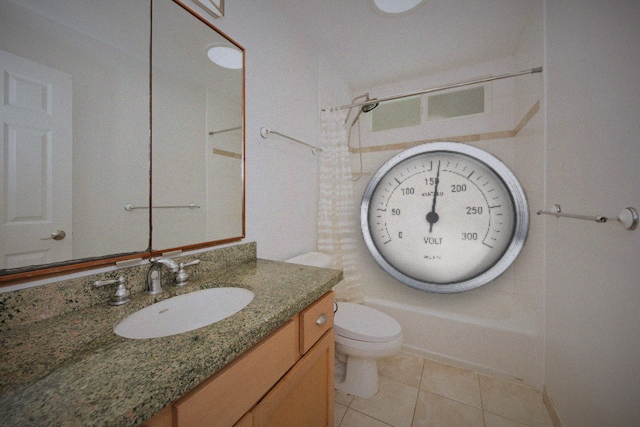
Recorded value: 160 V
